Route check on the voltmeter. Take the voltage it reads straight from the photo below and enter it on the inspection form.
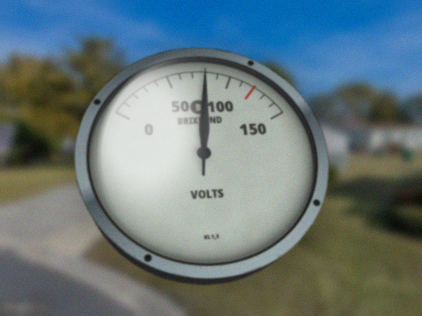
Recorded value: 80 V
